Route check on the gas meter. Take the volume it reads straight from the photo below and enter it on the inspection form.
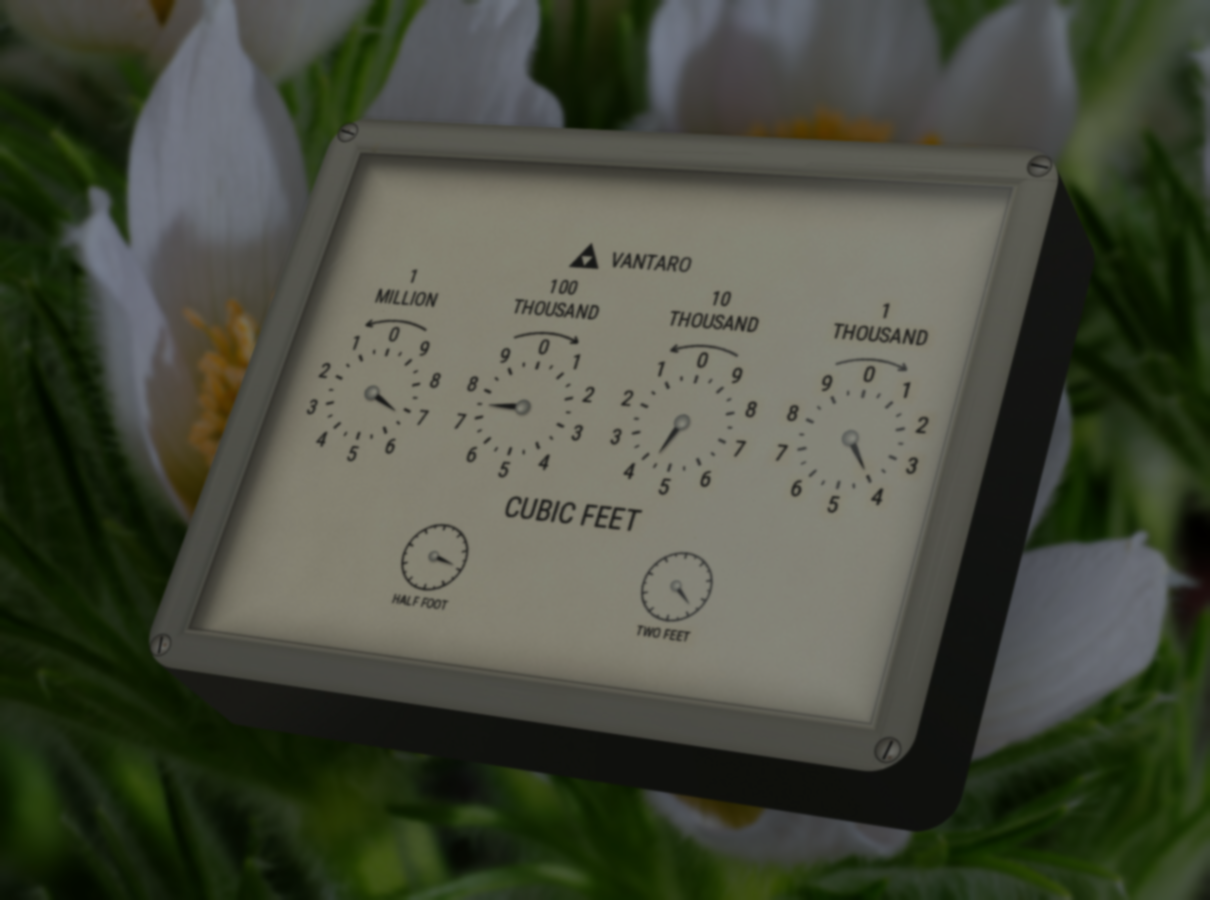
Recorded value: 674400 ft³
